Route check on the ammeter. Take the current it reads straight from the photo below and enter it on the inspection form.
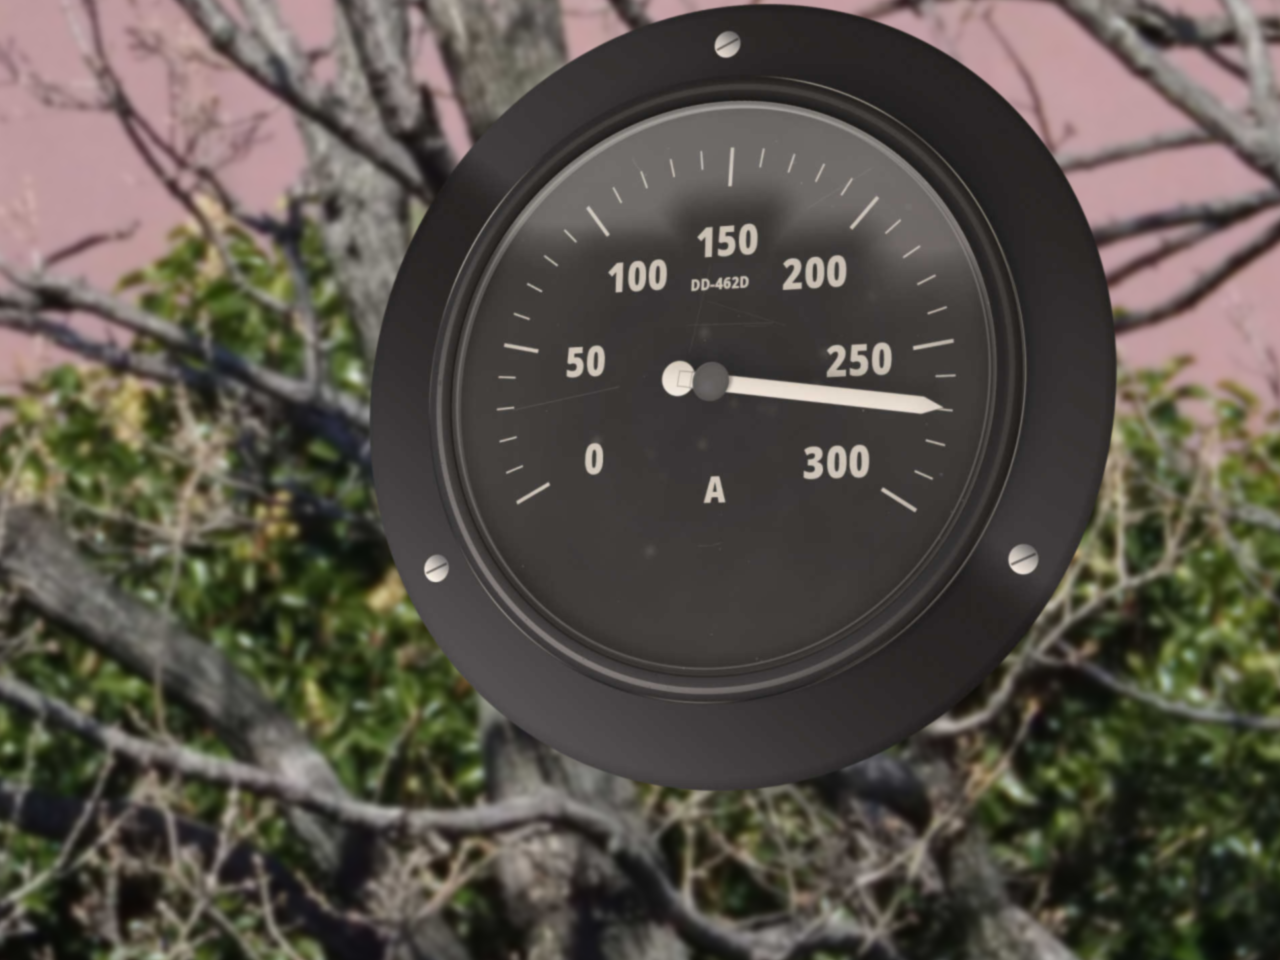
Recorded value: 270 A
